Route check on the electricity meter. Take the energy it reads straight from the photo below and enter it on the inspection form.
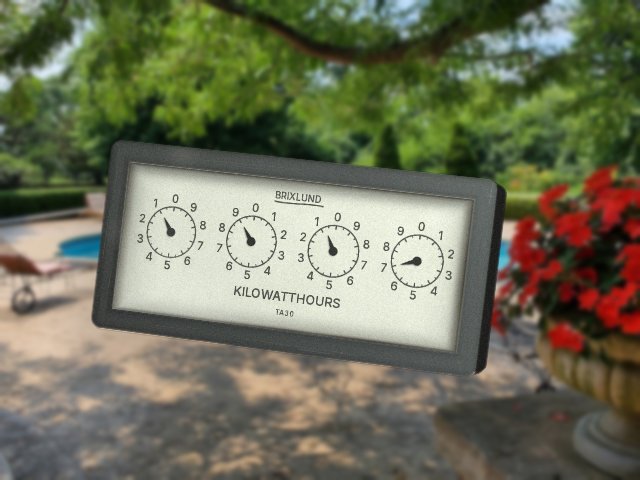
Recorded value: 907 kWh
